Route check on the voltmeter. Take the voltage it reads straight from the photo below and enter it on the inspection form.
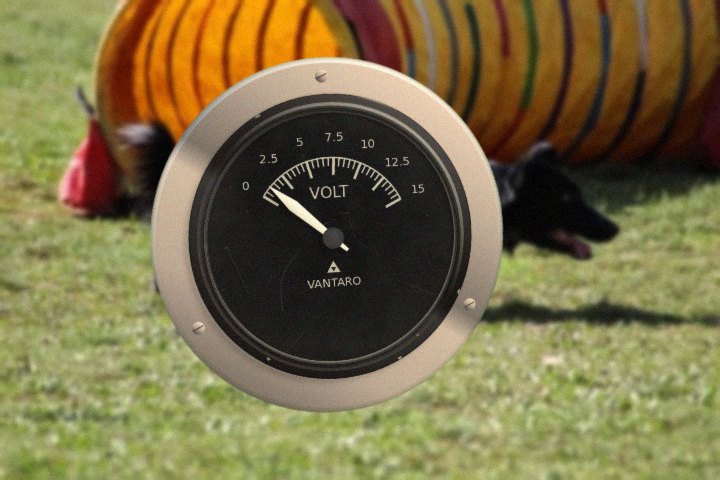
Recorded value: 1 V
